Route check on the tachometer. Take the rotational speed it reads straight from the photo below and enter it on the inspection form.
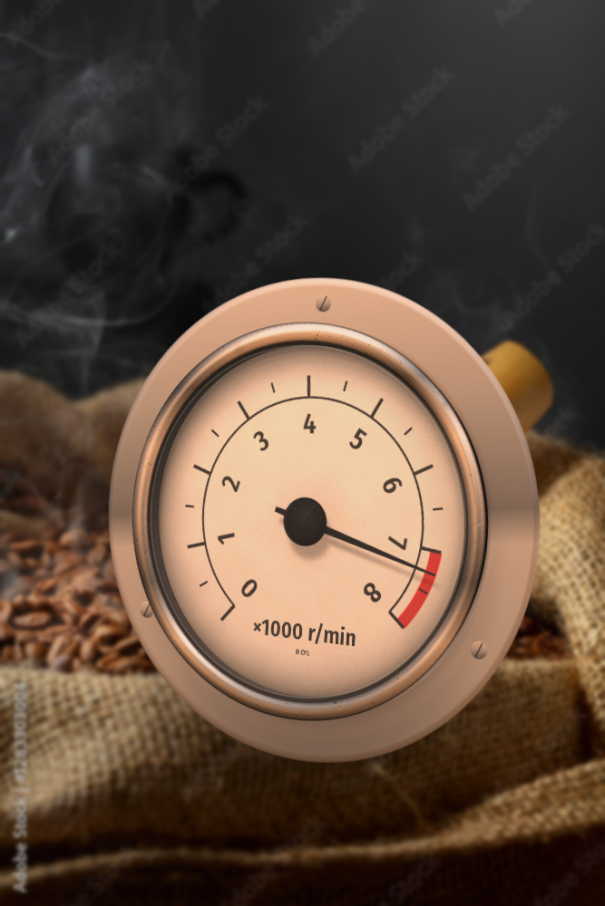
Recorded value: 7250 rpm
